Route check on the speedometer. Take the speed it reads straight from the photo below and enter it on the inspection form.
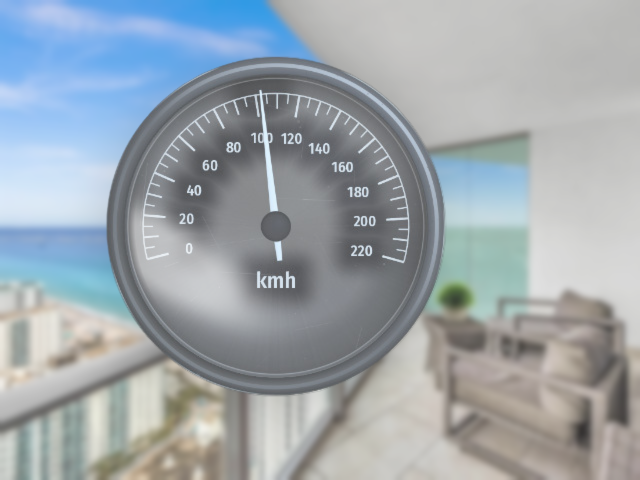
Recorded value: 102.5 km/h
